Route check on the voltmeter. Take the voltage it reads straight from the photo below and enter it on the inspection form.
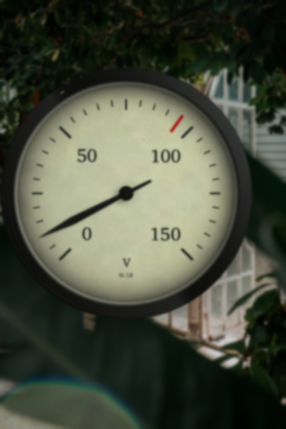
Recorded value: 10 V
